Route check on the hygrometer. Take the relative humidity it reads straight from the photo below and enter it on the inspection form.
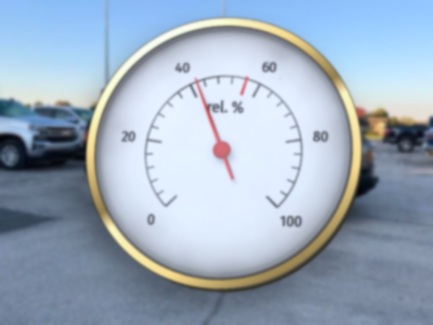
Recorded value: 42 %
